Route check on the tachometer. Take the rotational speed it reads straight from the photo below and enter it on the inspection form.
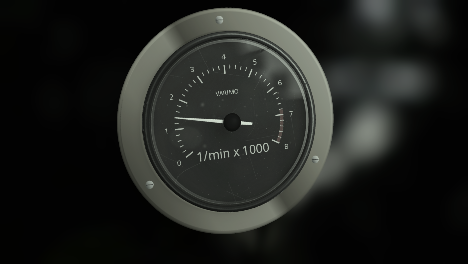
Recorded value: 1400 rpm
